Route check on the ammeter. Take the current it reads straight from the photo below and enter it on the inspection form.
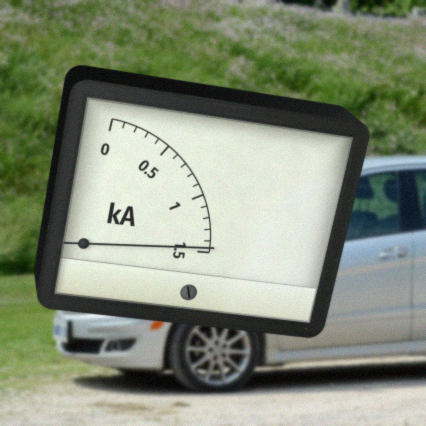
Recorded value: 1.45 kA
